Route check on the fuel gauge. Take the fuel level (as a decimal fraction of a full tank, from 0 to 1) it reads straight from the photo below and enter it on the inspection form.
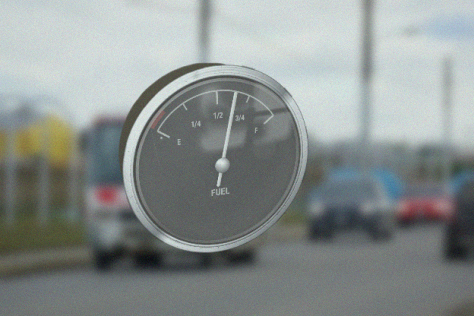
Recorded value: 0.625
